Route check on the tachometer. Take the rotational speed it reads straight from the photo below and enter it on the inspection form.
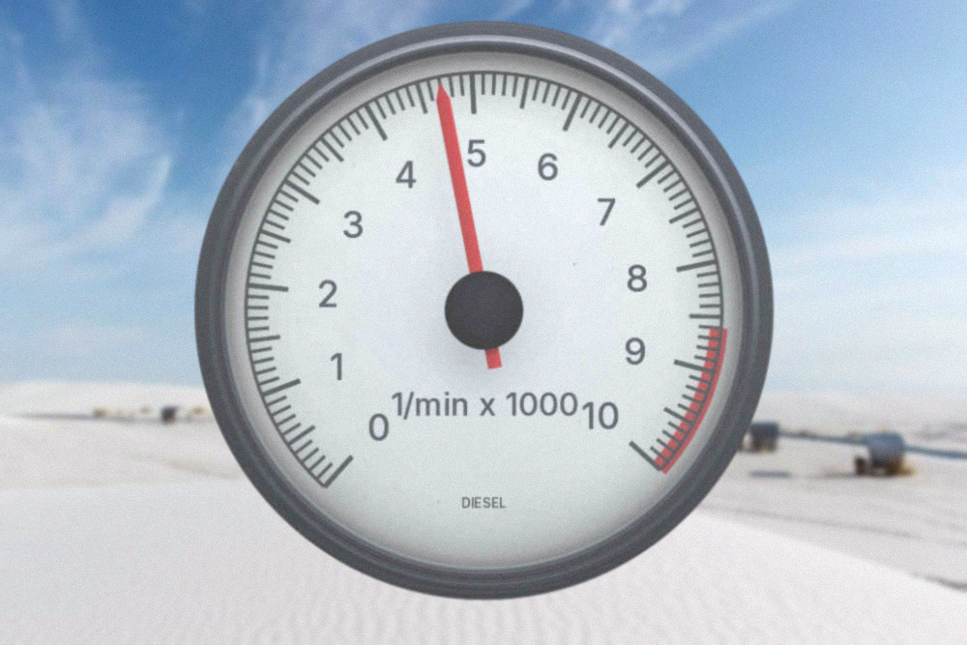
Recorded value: 4700 rpm
